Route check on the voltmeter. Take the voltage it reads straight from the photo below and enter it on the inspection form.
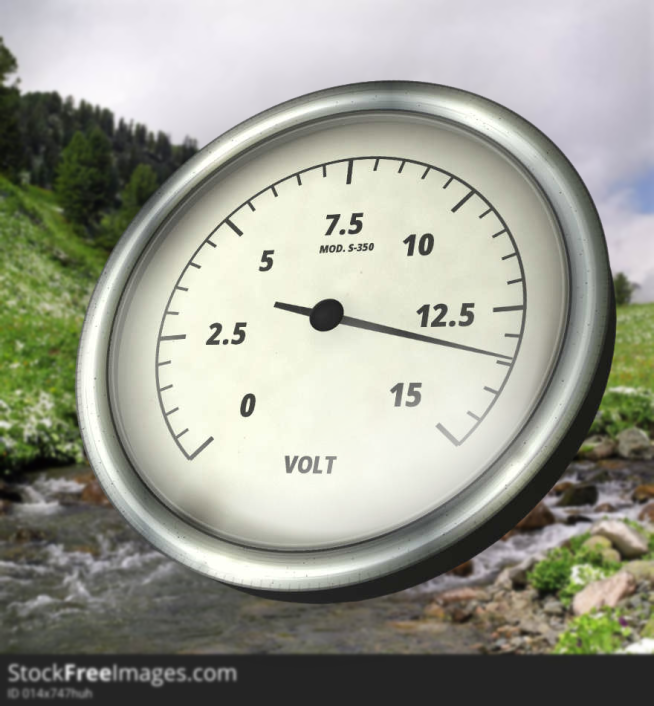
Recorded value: 13.5 V
